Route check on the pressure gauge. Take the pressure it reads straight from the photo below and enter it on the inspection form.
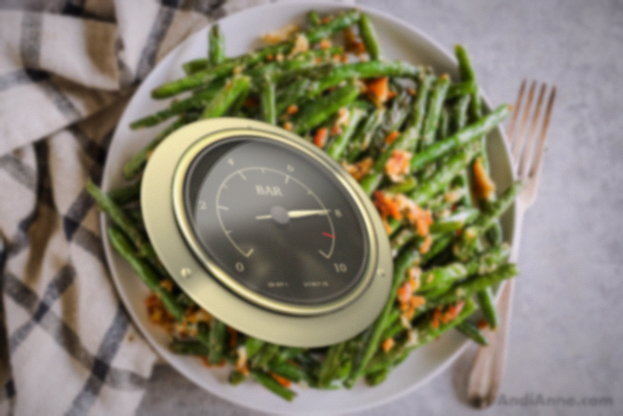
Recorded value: 8 bar
